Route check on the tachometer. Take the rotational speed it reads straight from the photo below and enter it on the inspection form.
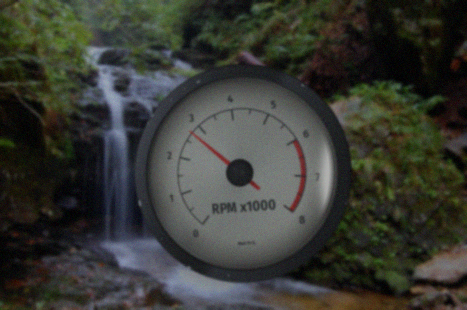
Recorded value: 2750 rpm
